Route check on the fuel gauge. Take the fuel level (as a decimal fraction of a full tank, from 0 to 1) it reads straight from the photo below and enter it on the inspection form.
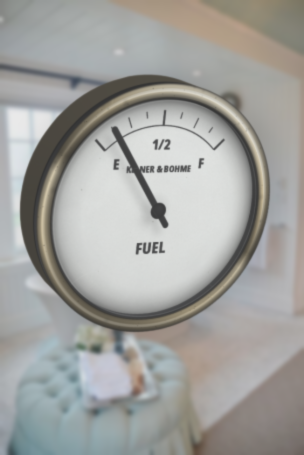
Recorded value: 0.125
